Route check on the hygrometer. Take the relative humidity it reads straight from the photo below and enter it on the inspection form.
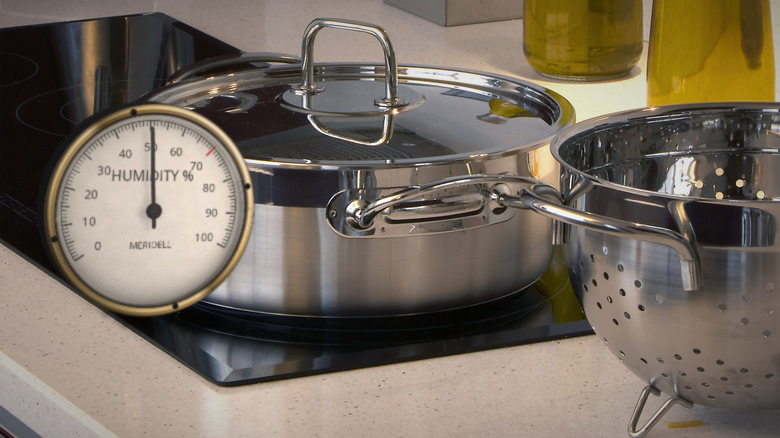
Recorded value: 50 %
